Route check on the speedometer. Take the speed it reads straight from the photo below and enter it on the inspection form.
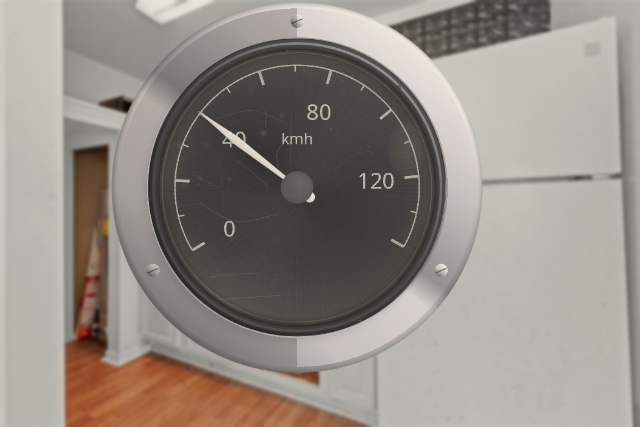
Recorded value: 40 km/h
